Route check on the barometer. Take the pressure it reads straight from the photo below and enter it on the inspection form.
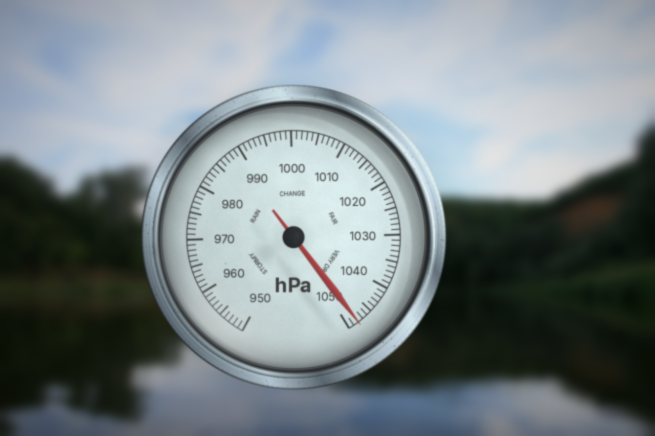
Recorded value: 1048 hPa
